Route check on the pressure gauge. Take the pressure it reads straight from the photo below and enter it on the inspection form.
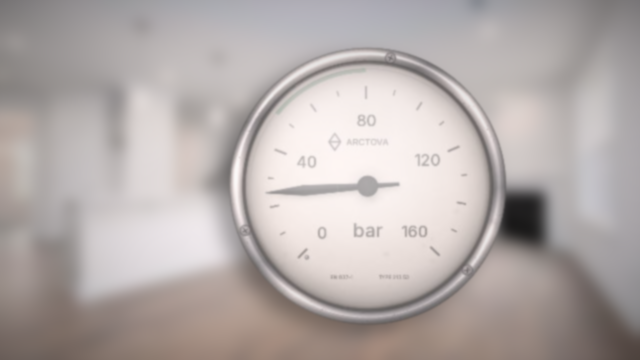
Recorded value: 25 bar
